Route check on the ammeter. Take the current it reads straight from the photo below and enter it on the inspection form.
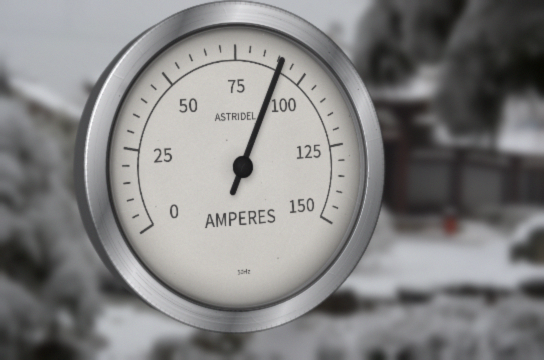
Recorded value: 90 A
